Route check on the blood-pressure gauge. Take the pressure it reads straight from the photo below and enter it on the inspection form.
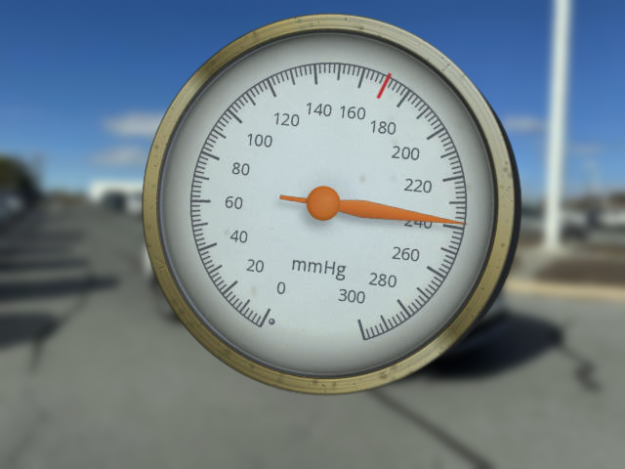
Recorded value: 238 mmHg
